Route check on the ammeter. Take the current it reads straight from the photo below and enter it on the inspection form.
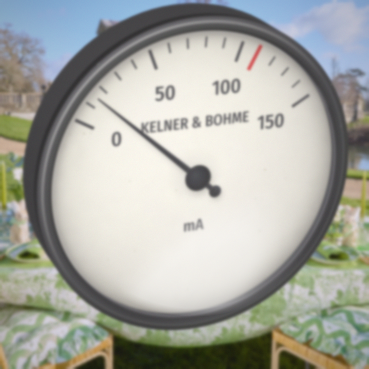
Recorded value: 15 mA
